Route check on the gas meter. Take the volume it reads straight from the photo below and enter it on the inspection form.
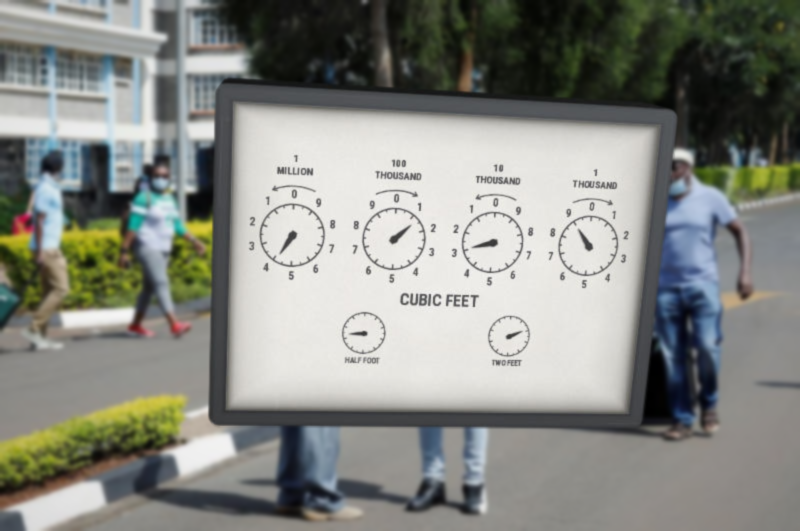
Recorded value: 412900 ft³
